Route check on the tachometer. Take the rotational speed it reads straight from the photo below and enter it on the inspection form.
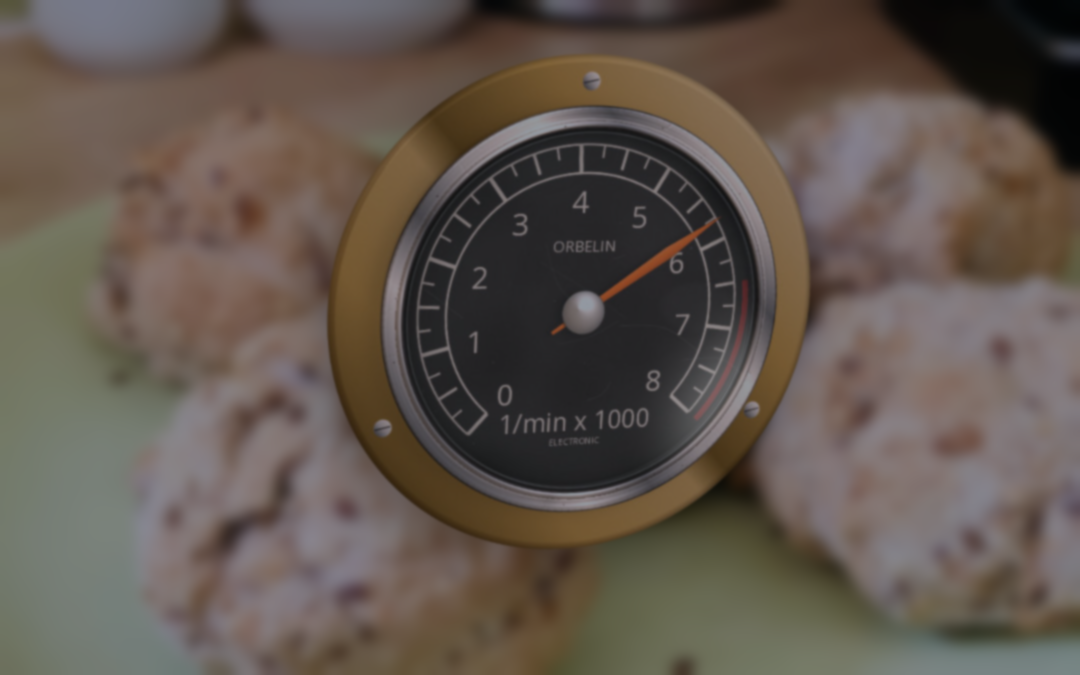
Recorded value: 5750 rpm
